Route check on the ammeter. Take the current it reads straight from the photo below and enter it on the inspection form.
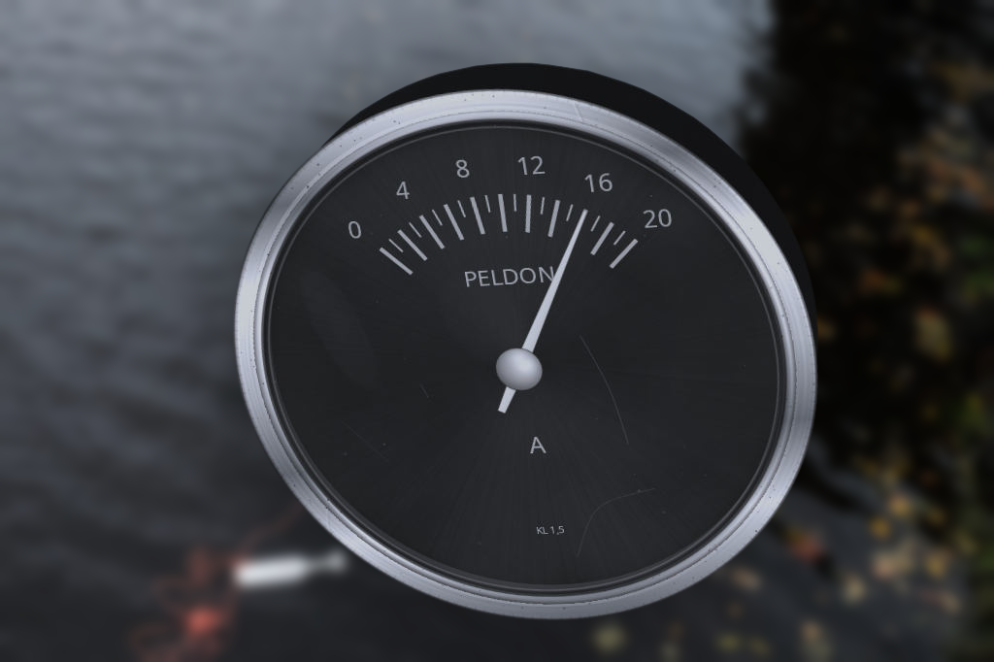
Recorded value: 16 A
